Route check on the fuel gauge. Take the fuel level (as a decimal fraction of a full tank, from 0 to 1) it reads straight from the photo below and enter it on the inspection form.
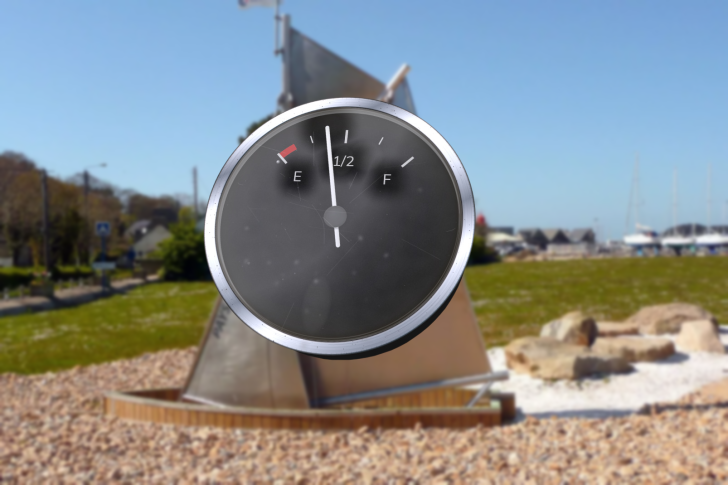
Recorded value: 0.375
